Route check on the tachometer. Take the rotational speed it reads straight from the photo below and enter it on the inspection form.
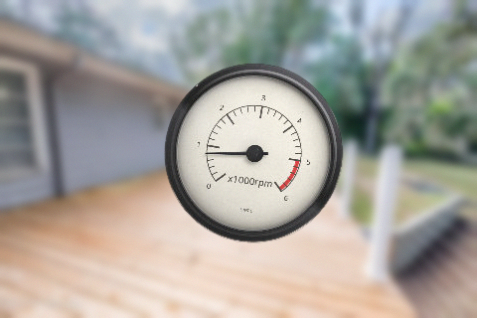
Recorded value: 800 rpm
